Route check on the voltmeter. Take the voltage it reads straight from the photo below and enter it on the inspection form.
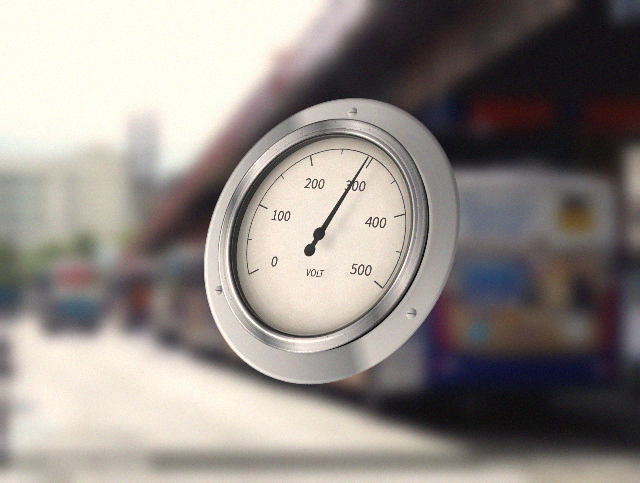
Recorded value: 300 V
